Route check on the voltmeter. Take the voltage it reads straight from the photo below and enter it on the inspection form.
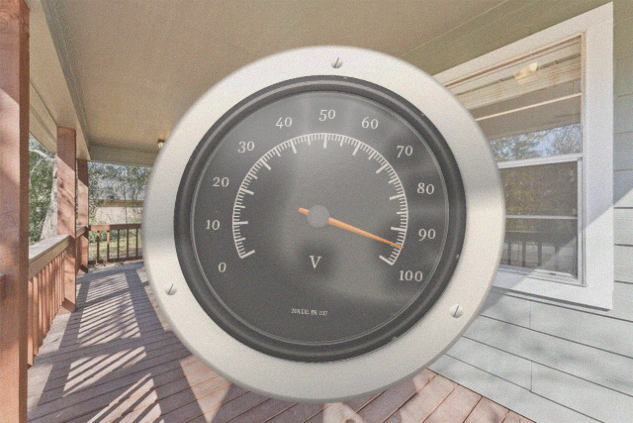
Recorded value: 95 V
